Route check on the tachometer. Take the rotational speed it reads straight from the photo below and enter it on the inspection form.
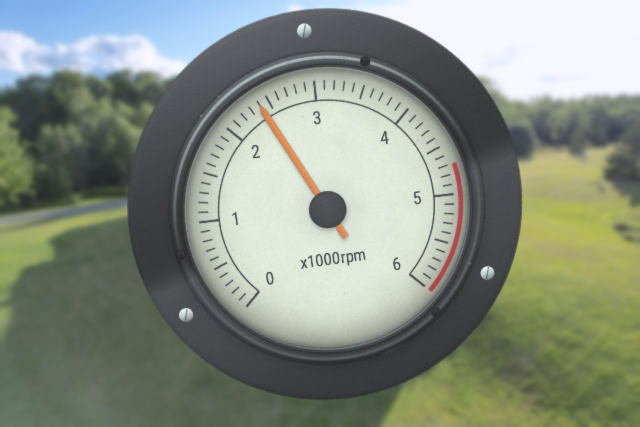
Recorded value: 2400 rpm
